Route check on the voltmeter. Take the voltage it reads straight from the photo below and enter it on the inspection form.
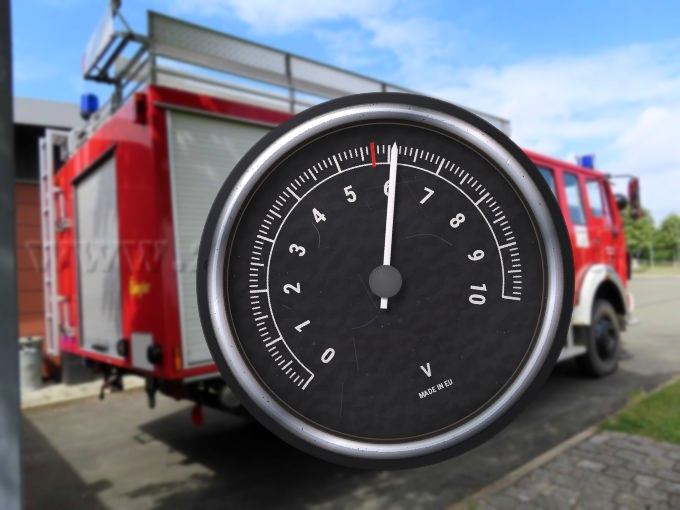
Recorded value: 6.1 V
